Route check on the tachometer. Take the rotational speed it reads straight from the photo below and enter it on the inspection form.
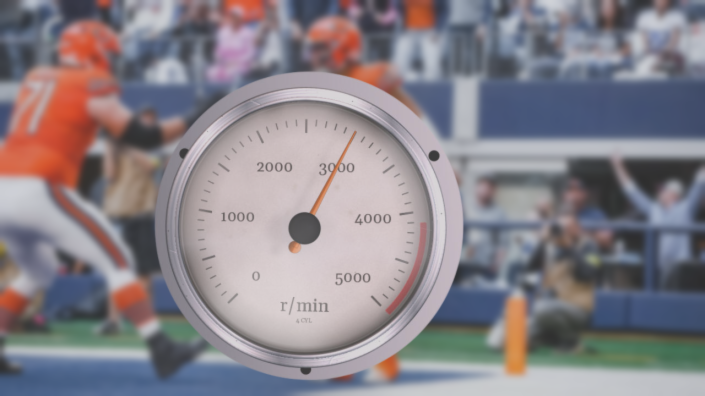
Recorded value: 3000 rpm
